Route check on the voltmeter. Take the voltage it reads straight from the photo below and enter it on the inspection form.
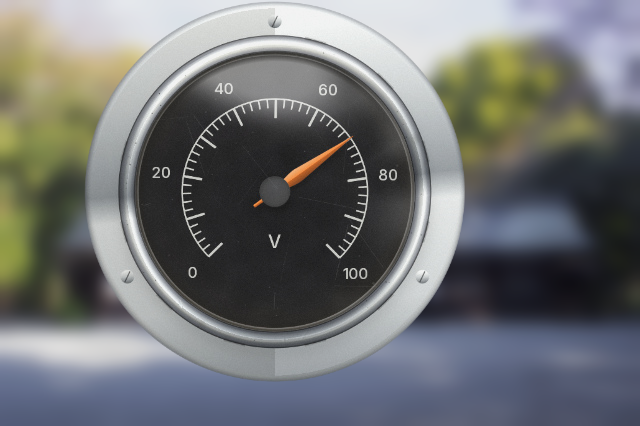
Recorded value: 70 V
